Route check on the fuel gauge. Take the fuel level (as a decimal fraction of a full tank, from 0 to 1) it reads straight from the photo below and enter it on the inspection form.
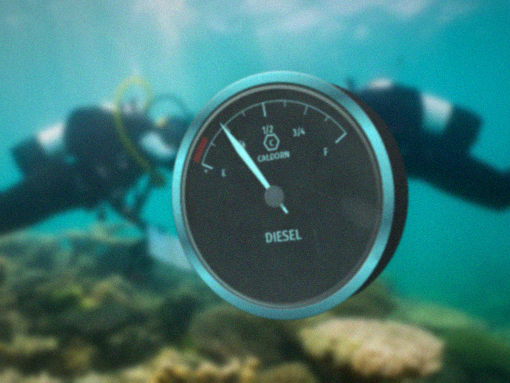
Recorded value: 0.25
